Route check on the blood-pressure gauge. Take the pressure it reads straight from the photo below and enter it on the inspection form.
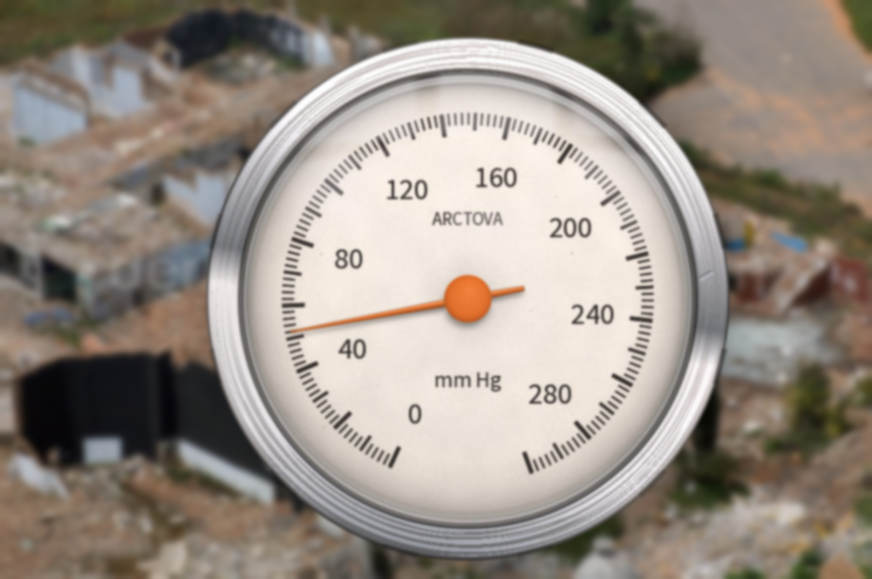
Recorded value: 52 mmHg
